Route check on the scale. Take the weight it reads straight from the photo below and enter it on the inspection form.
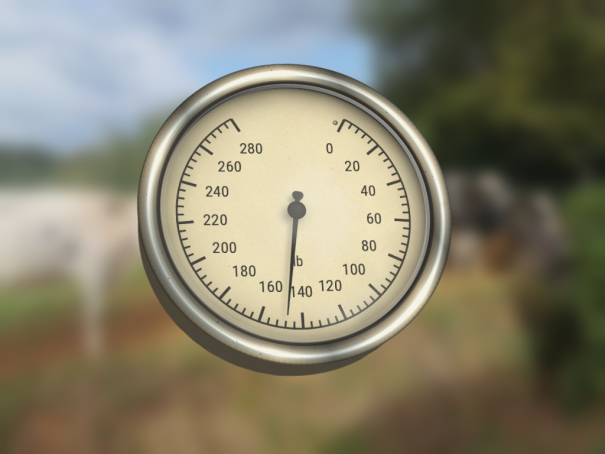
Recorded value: 148 lb
